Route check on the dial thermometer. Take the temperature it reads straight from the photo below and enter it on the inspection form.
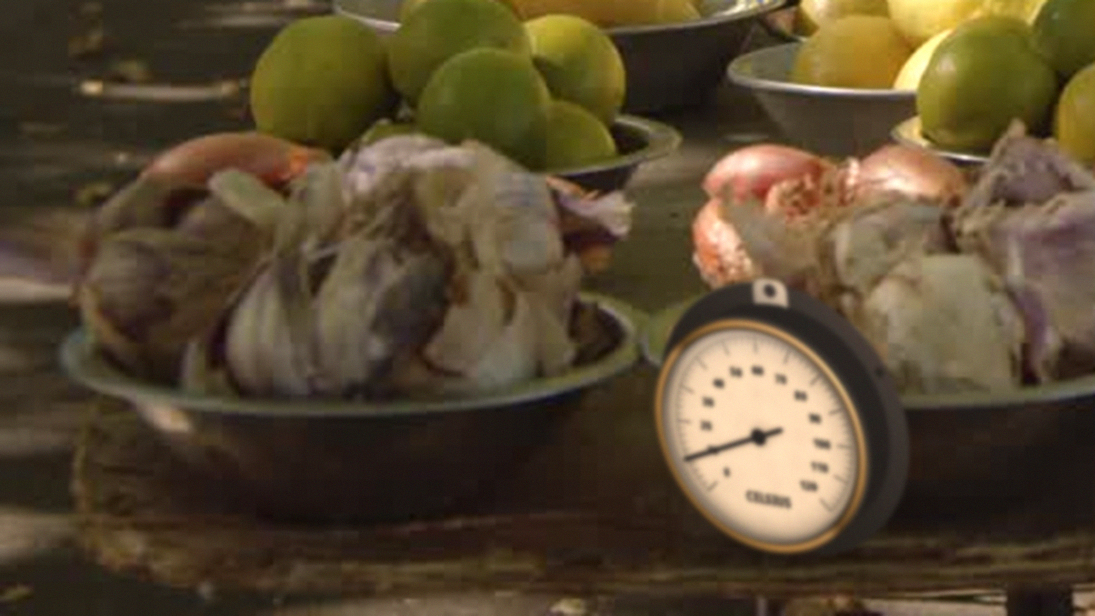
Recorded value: 10 °C
